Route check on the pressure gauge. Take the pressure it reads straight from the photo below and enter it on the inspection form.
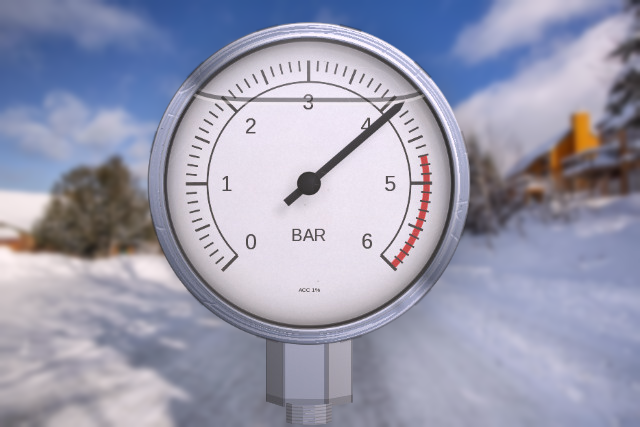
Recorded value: 4.1 bar
